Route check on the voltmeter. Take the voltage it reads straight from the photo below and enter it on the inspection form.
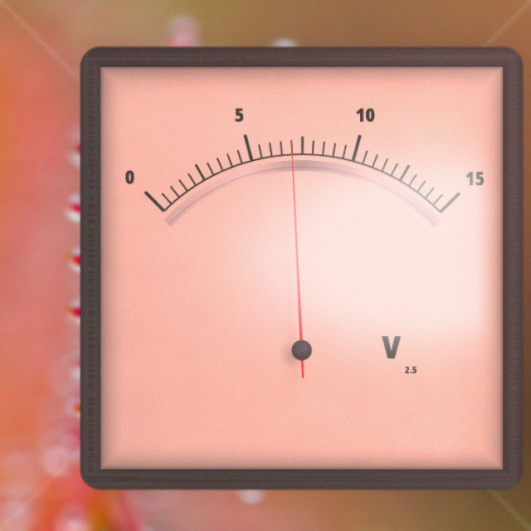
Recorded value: 7 V
